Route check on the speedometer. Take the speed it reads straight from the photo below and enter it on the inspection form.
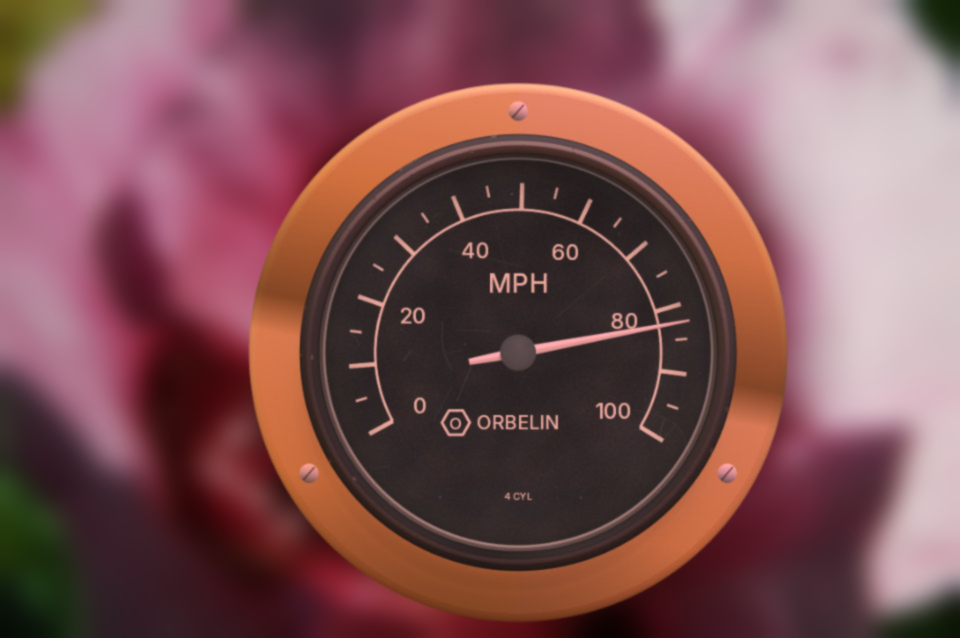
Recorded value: 82.5 mph
